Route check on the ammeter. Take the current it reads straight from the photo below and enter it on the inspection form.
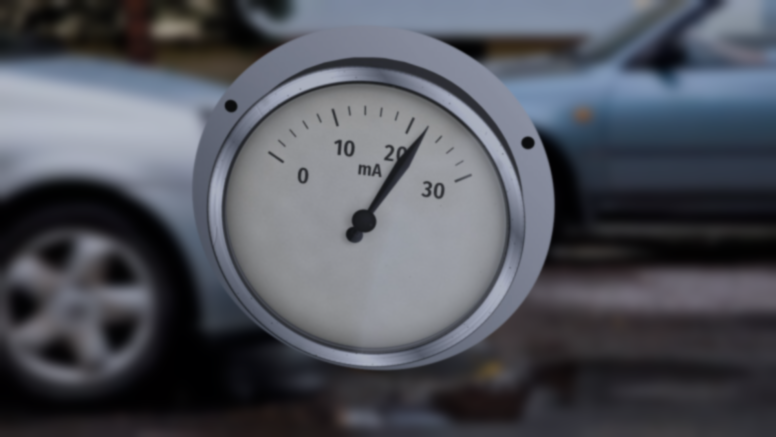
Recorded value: 22 mA
